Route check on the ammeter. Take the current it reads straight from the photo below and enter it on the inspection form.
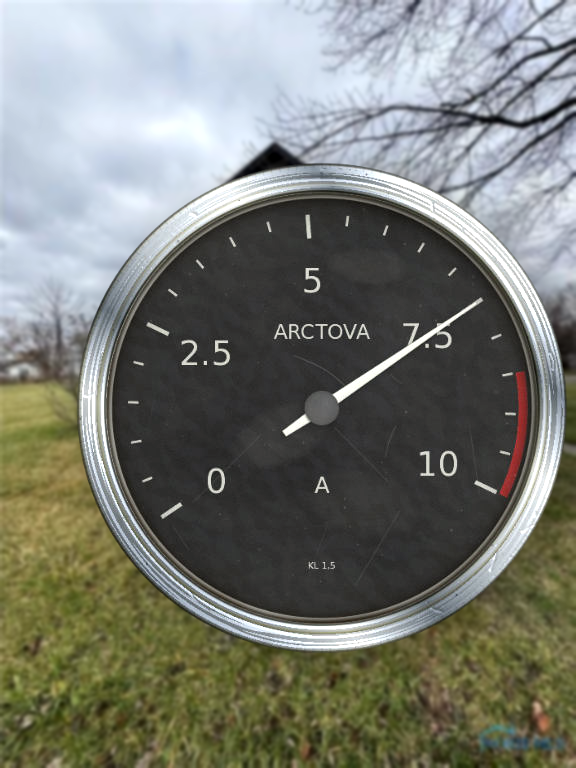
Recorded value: 7.5 A
